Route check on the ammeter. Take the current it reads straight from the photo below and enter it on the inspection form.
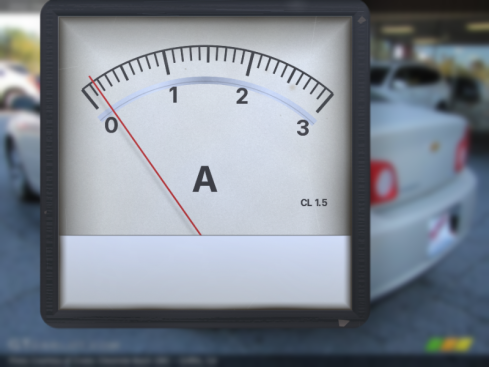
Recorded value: 0.15 A
